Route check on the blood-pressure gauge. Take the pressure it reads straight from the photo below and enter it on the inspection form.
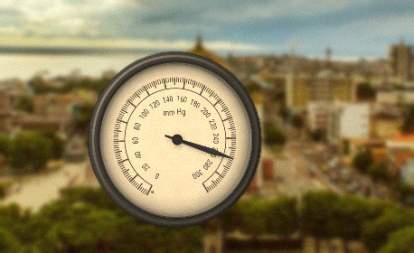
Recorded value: 260 mmHg
